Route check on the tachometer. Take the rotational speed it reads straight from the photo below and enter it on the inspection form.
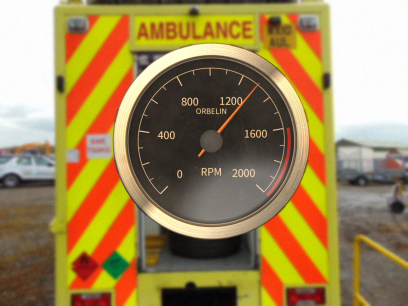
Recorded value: 1300 rpm
